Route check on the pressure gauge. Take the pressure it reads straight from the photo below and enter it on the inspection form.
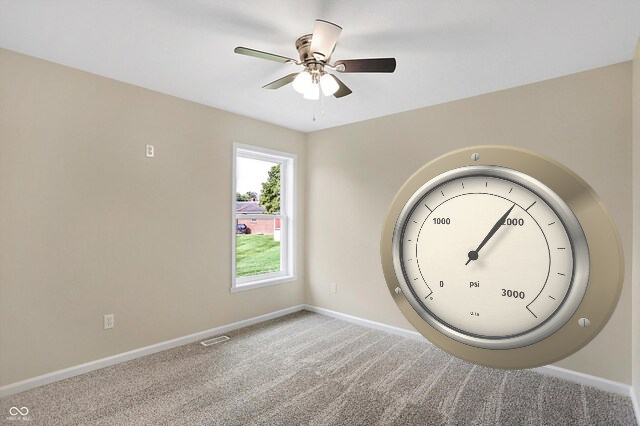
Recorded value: 1900 psi
